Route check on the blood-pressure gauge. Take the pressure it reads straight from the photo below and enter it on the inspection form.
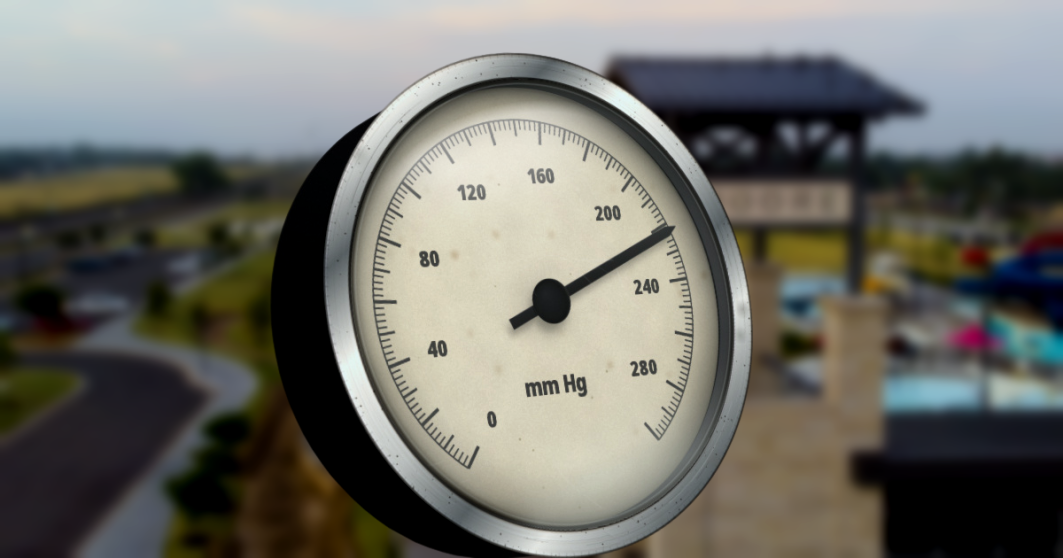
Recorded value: 222 mmHg
